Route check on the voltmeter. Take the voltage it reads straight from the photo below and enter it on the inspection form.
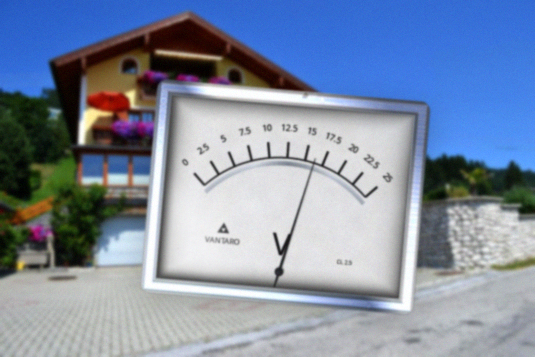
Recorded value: 16.25 V
